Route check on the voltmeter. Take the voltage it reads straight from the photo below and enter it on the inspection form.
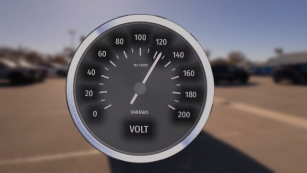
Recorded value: 125 V
